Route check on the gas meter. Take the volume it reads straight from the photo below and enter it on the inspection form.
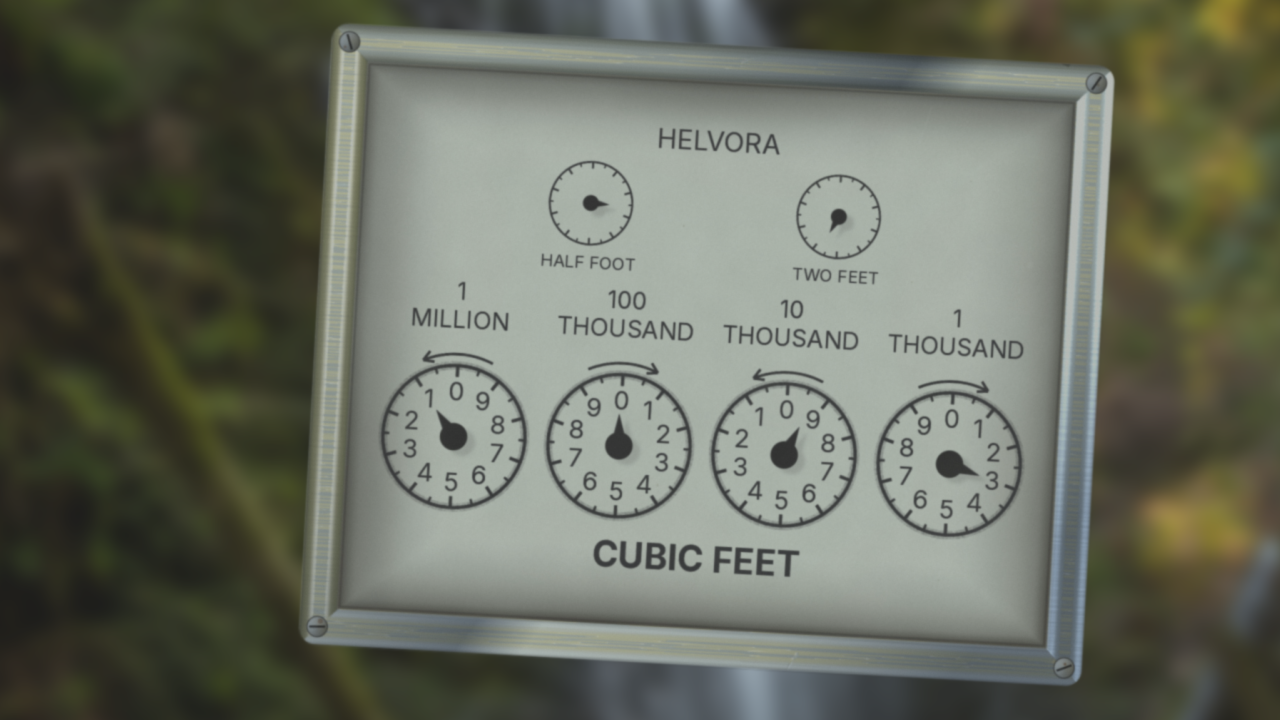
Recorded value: 99300 ft³
